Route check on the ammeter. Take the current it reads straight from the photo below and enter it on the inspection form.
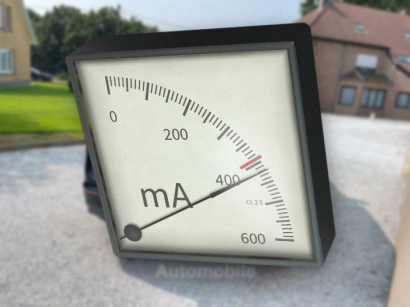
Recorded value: 420 mA
